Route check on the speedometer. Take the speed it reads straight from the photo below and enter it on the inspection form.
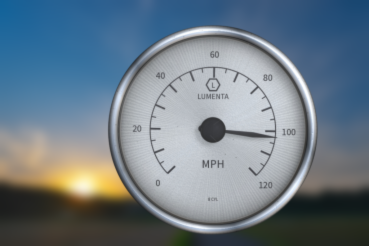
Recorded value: 102.5 mph
